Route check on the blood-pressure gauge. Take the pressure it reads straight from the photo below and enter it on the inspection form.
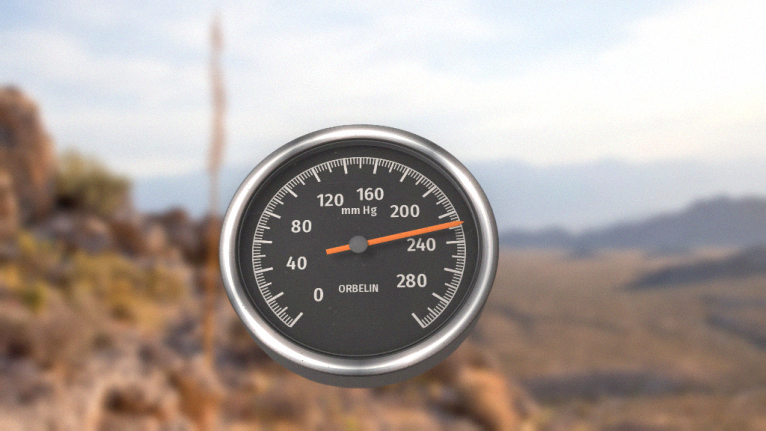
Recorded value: 230 mmHg
